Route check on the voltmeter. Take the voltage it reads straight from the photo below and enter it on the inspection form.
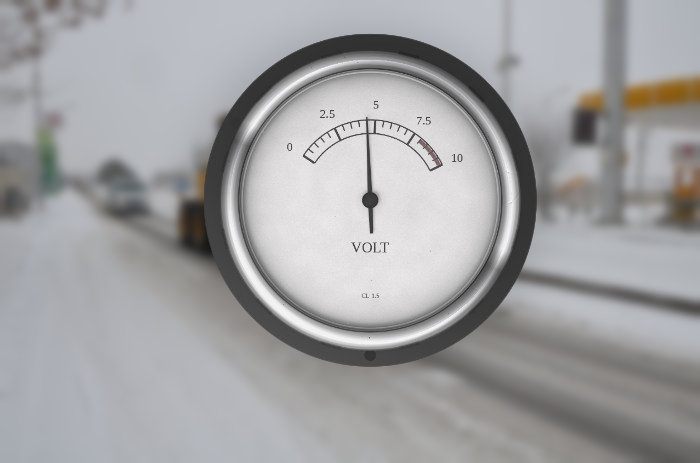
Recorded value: 4.5 V
